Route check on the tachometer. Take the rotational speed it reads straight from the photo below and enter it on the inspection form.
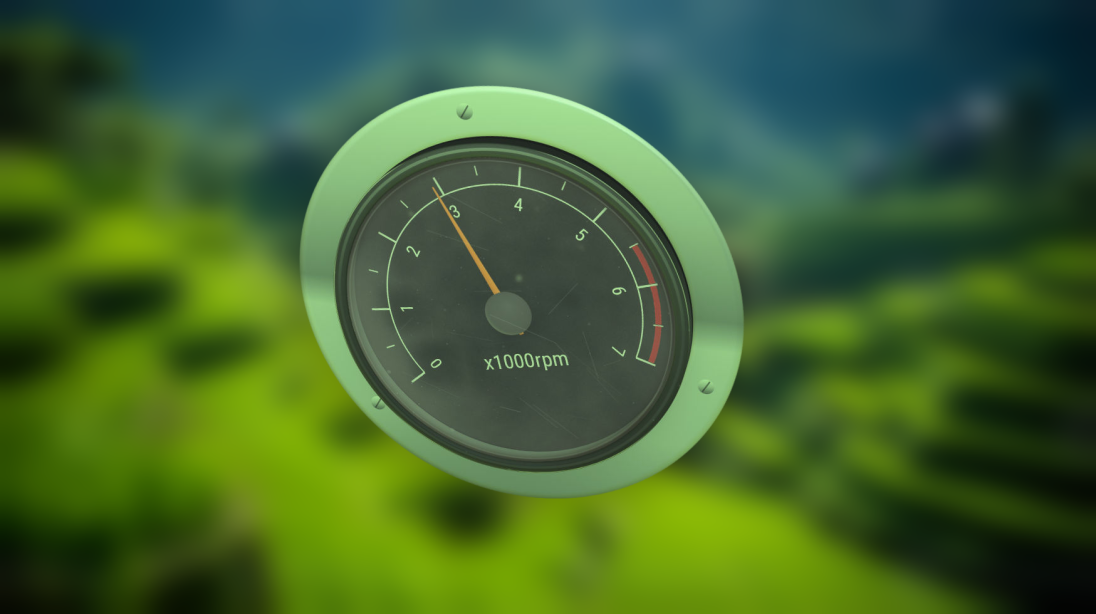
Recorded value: 3000 rpm
